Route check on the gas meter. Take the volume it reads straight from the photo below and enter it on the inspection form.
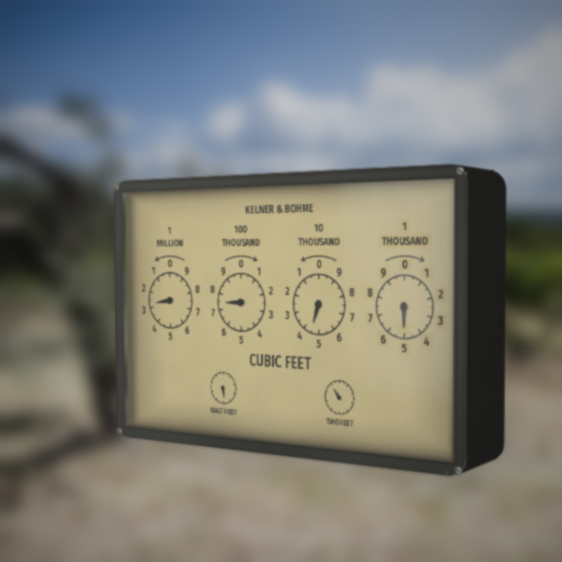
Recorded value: 274500 ft³
